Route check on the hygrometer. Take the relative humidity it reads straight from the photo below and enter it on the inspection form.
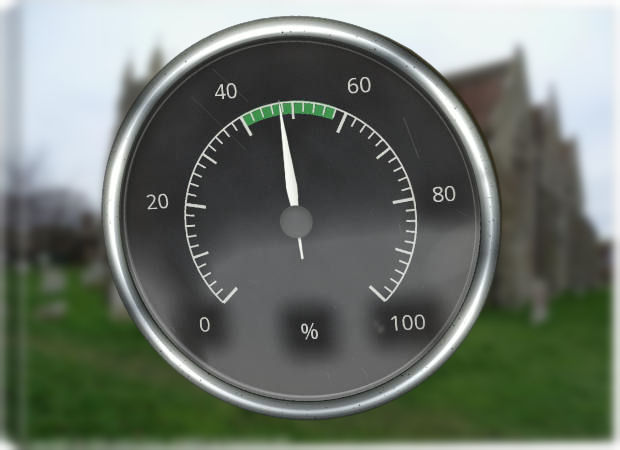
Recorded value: 48 %
